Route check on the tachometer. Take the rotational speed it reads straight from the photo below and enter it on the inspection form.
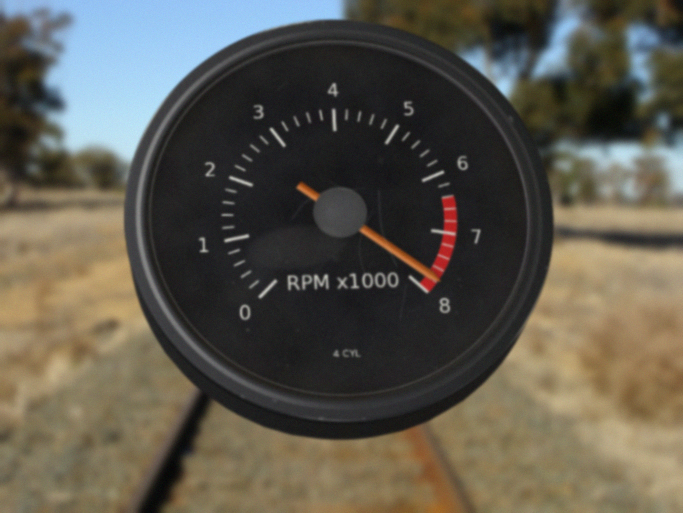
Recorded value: 7800 rpm
